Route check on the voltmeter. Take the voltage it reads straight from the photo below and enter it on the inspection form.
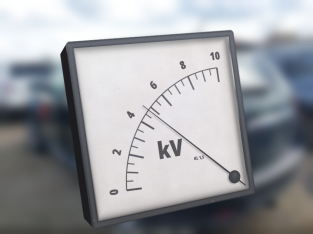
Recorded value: 4.75 kV
